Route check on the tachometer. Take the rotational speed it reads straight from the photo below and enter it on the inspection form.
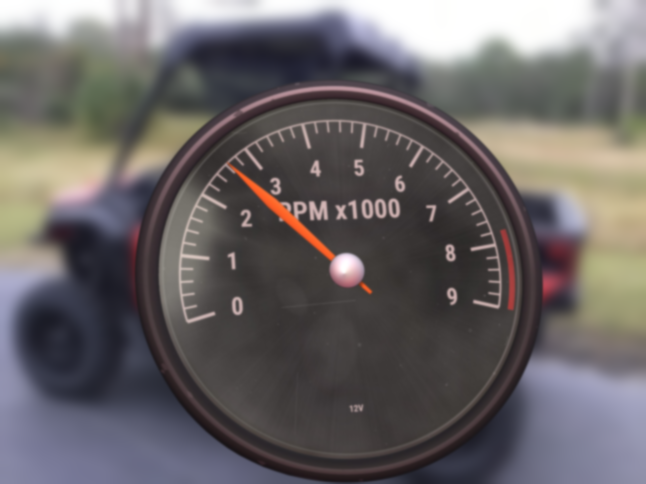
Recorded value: 2600 rpm
